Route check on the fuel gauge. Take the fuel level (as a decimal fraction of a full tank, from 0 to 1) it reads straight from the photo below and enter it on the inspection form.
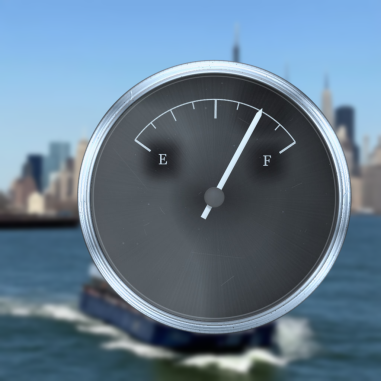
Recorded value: 0.75
